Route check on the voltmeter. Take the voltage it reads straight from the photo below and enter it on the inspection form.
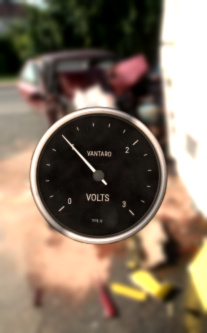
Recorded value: 1 V
